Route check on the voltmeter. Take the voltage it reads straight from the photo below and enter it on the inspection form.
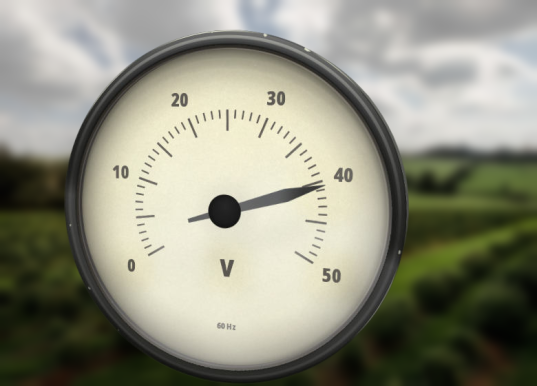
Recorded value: 40.5 V
